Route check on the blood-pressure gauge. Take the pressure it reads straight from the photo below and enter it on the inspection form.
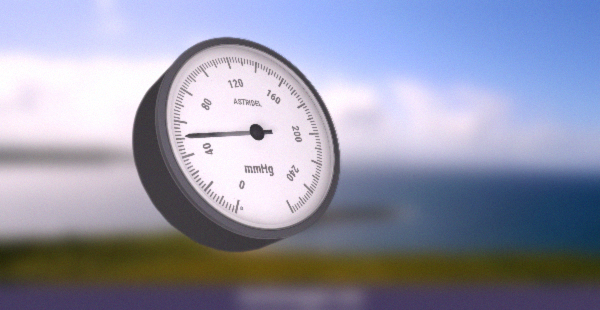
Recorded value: 50 mmHg
